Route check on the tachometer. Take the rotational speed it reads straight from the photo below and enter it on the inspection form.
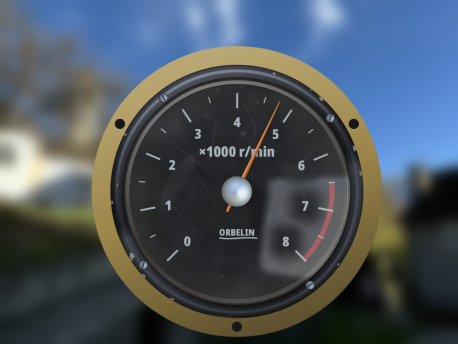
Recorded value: 4750 rpm
